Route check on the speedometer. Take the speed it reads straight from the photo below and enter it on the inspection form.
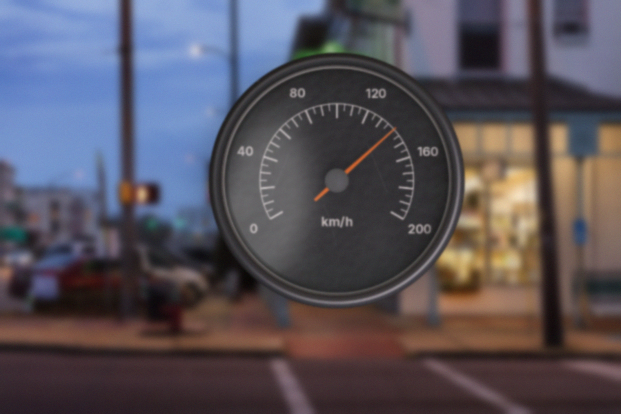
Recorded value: 140 km/h
